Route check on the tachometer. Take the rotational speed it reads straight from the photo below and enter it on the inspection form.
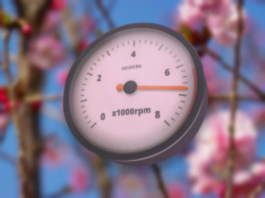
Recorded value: 6800 rpm
